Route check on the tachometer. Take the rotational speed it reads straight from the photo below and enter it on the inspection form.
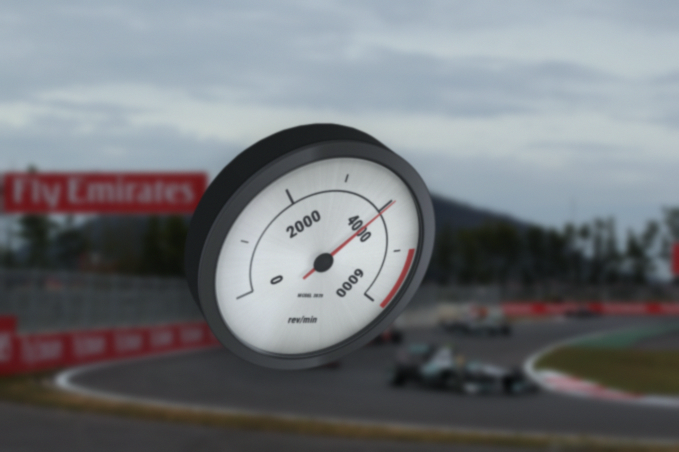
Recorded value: 4000 rpm
